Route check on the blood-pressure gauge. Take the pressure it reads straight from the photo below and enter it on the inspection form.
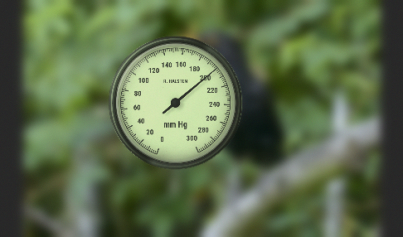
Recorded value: 200 mmHg
